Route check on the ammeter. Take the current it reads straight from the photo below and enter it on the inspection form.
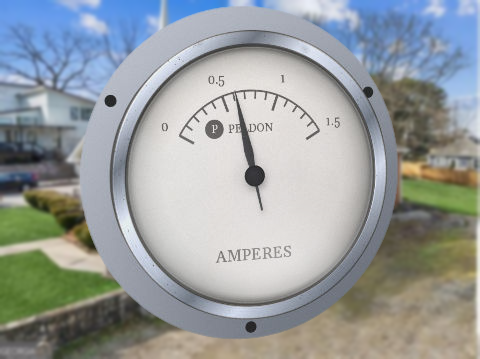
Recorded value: 0.6 A
